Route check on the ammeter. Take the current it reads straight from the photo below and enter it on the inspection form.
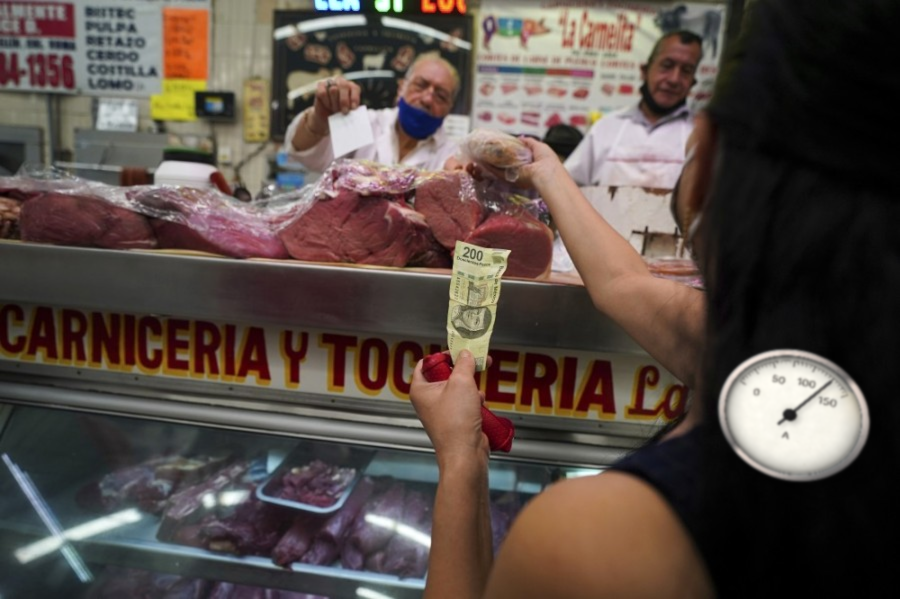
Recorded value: 125 A
